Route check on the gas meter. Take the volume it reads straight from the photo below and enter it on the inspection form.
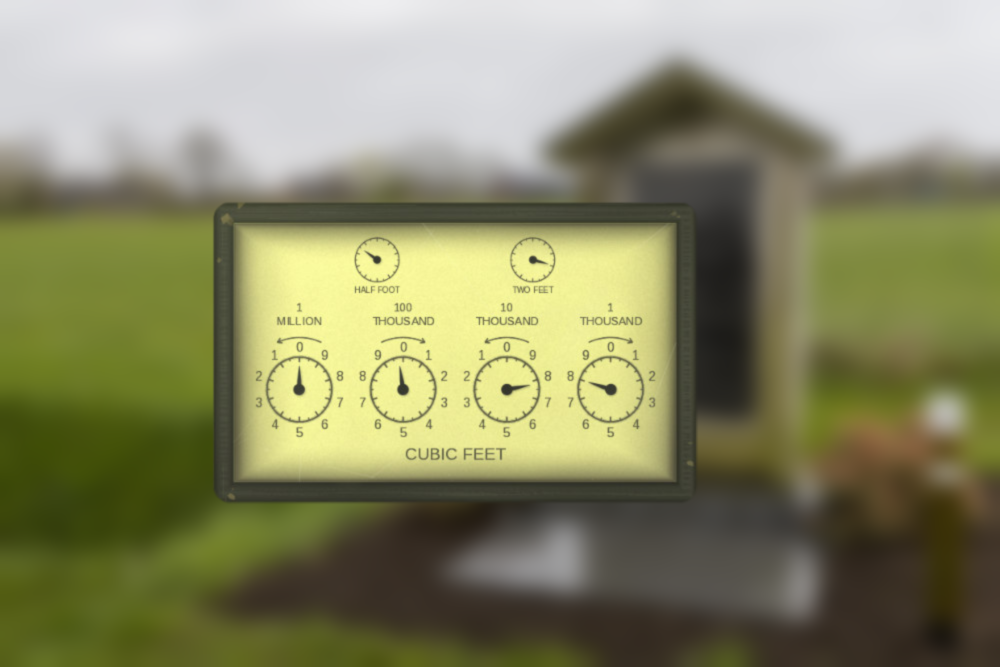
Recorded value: 997800 ft³
